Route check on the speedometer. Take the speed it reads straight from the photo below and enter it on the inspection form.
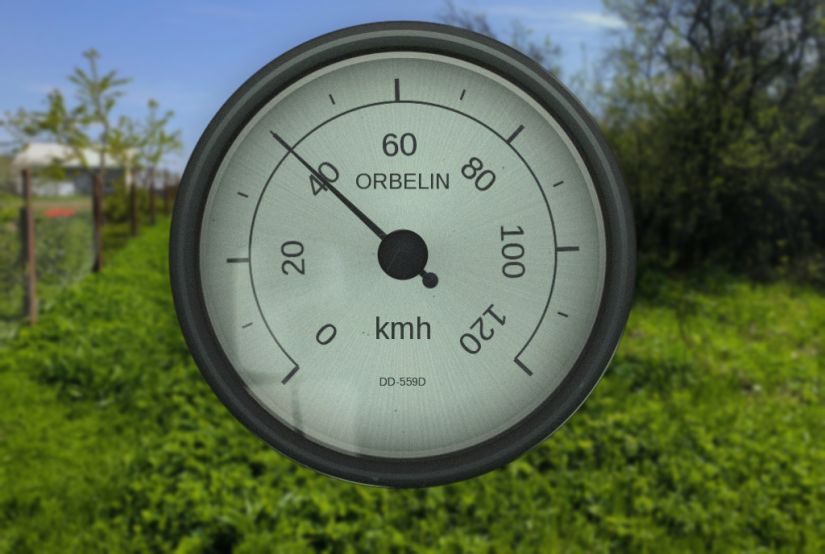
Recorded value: 40 km/h
